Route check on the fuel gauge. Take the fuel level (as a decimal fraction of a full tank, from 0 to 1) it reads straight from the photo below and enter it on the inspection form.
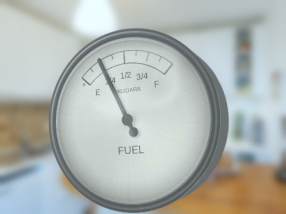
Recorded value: 0.25
